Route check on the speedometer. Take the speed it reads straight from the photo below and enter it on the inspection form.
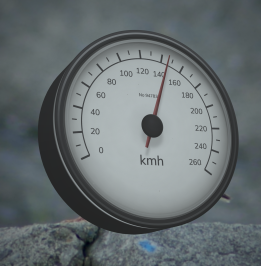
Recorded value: 145 km/h
